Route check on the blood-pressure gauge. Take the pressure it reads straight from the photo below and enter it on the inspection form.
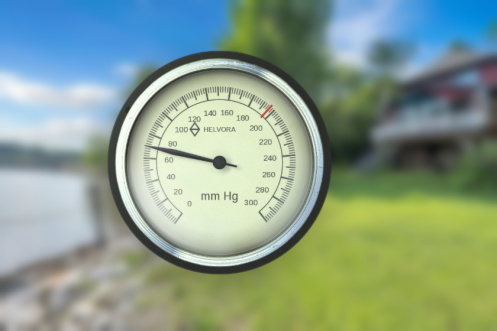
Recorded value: 70 mmHg
